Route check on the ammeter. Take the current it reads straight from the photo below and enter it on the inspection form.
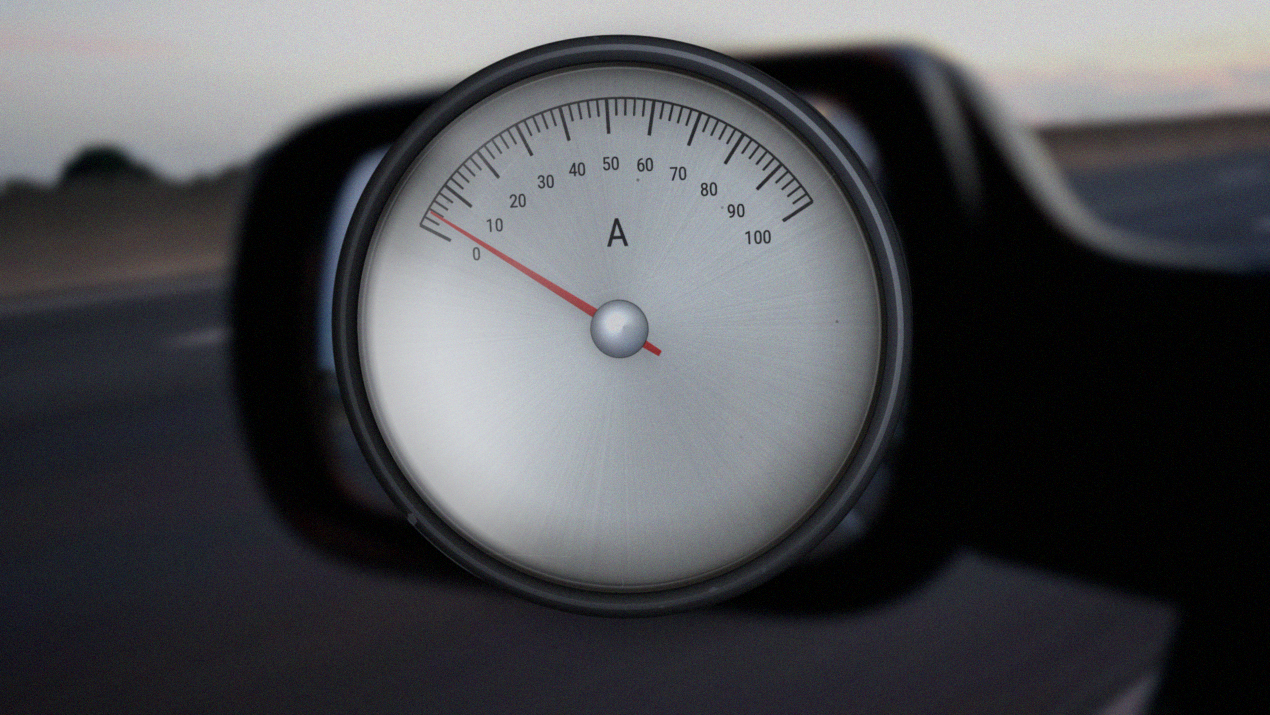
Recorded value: 4 A
